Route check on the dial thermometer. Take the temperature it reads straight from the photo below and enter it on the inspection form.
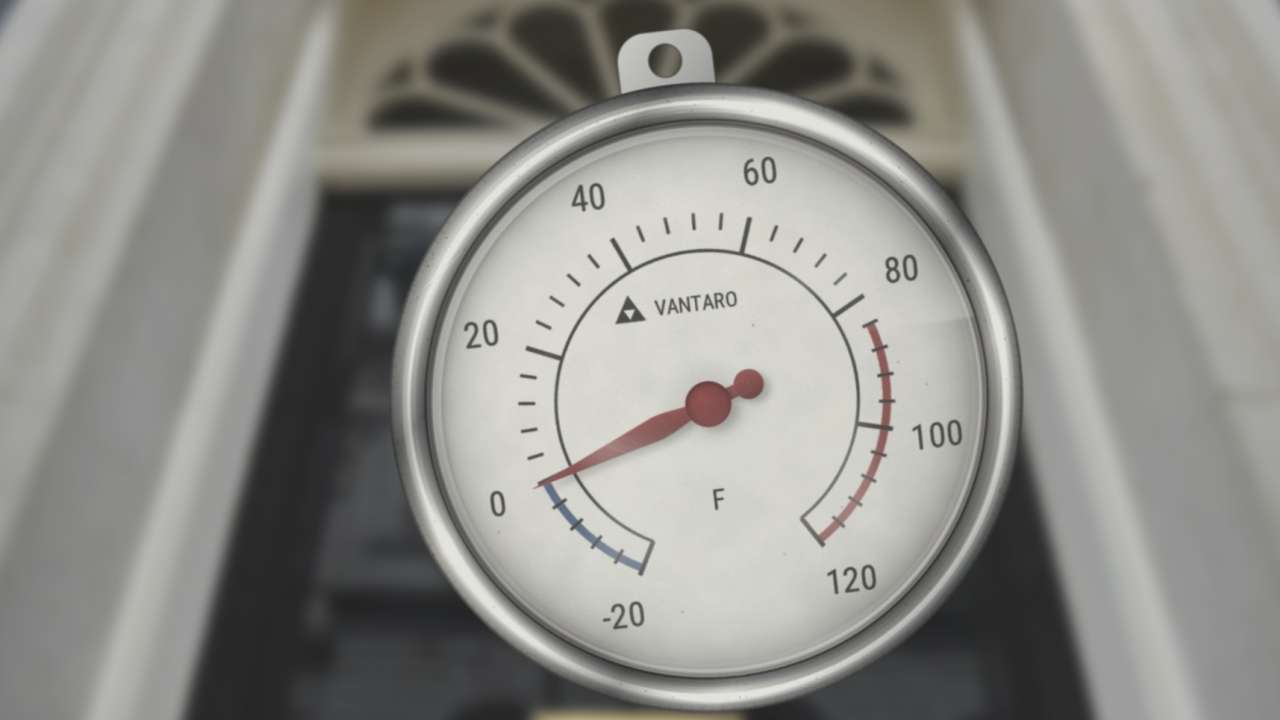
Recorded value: 0 °F
